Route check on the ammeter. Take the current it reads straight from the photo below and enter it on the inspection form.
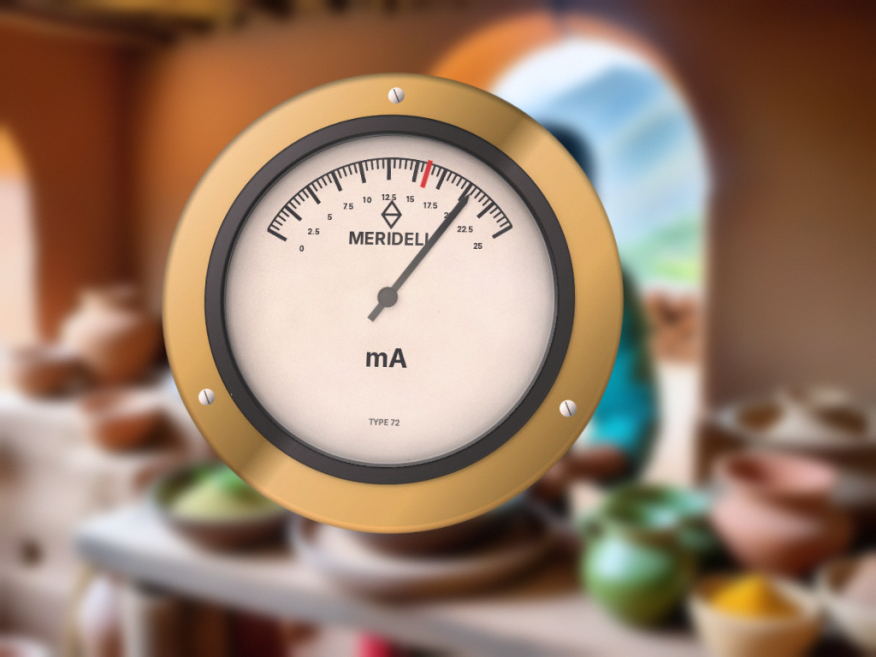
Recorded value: 20.5 mA
